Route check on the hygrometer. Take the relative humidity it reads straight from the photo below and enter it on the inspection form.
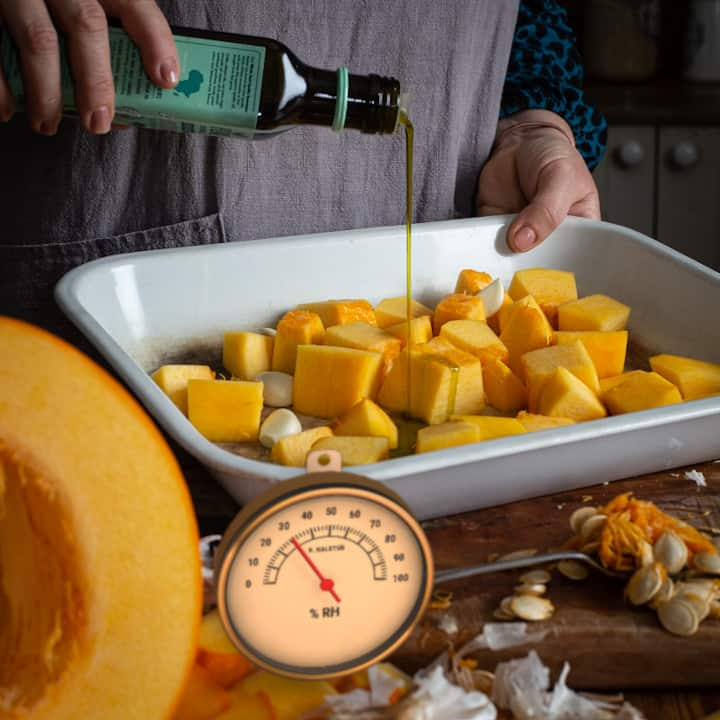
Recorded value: 30 %
